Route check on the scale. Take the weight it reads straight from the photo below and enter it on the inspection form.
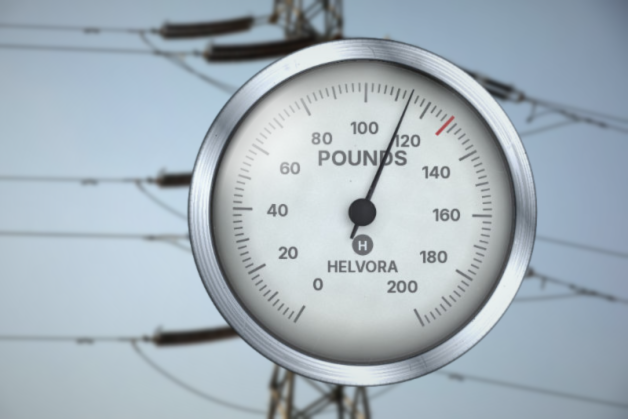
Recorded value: 114 lb
